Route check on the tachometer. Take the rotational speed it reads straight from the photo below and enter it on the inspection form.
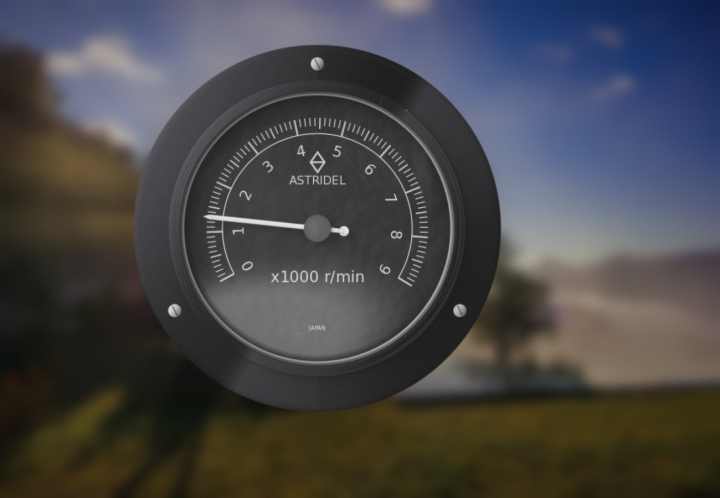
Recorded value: 1300 rpm
